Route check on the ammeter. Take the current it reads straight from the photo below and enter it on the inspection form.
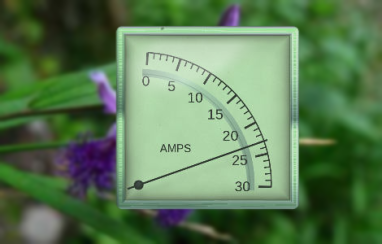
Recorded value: 23 A
